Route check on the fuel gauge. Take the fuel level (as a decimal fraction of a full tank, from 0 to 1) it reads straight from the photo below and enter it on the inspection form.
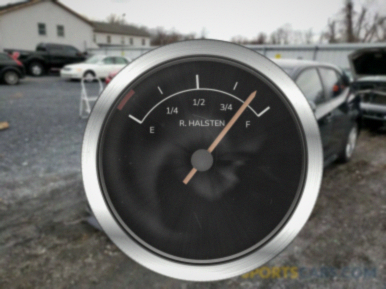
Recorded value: 0.875
